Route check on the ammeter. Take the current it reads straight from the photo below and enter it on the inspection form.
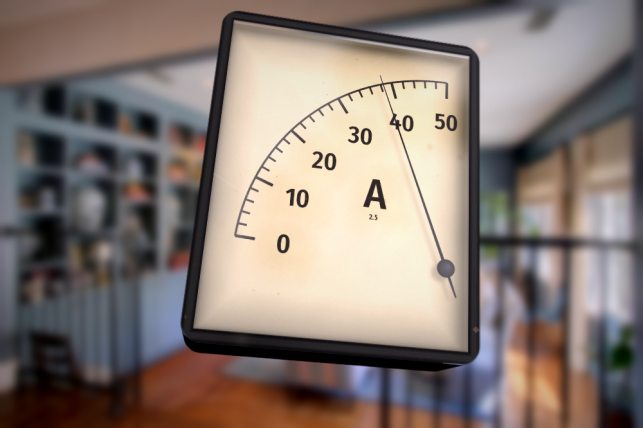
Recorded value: 38 A
